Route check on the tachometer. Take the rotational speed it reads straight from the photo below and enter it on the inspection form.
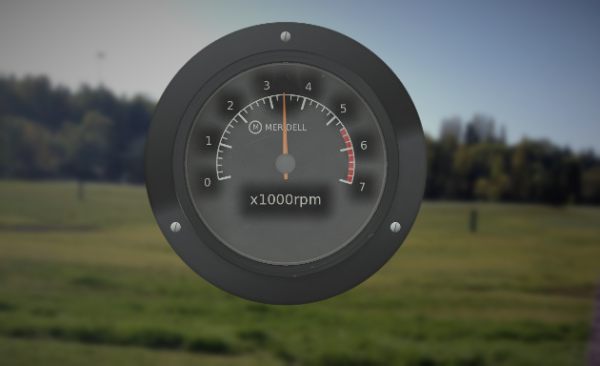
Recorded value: 3400 rpm
